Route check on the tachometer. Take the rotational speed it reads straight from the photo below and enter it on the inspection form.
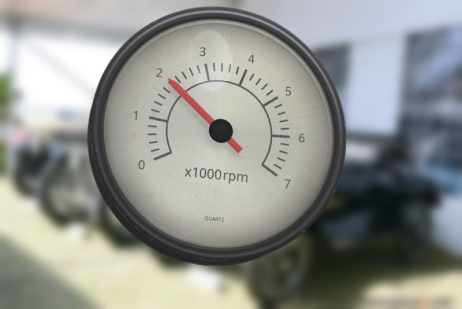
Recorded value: 2000 rpm
